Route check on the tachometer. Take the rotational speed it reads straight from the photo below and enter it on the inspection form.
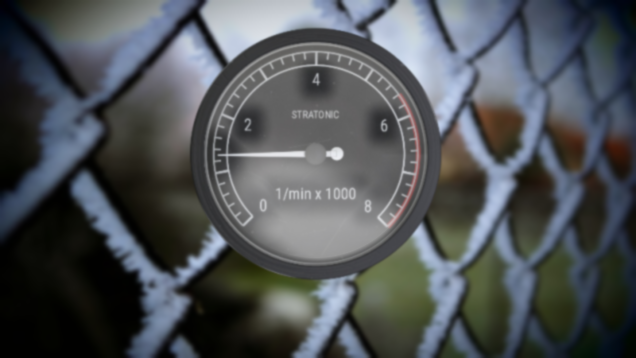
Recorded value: 1300 rpm
